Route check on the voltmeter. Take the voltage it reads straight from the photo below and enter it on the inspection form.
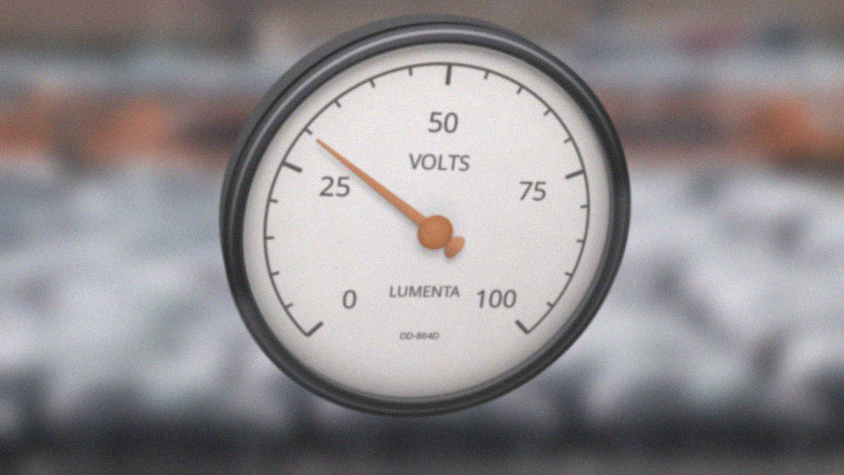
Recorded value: 30 V
